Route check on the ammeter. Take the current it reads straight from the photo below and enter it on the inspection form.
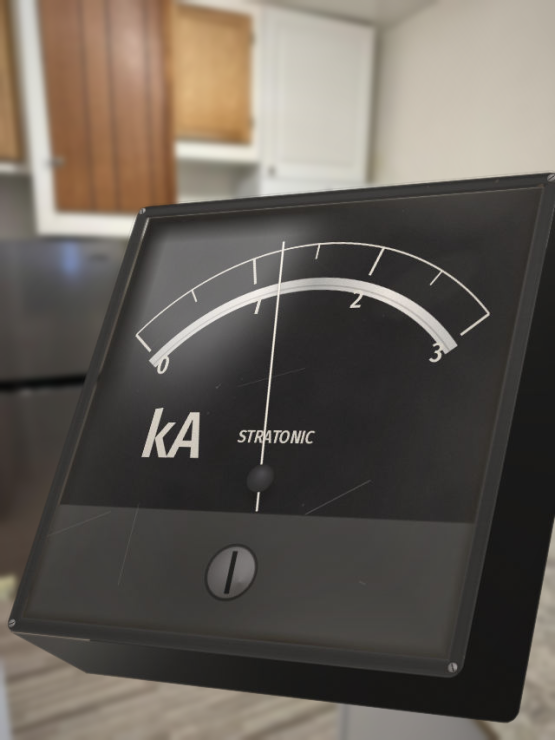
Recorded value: 1.25 kA
